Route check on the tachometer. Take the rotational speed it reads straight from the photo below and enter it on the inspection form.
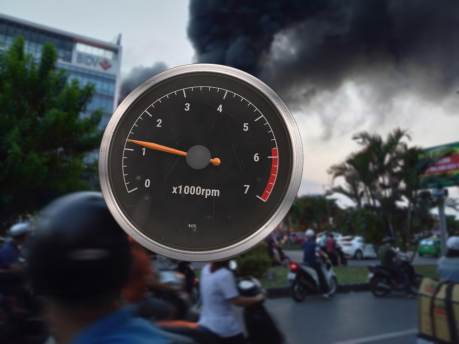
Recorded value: 1200 rpm
